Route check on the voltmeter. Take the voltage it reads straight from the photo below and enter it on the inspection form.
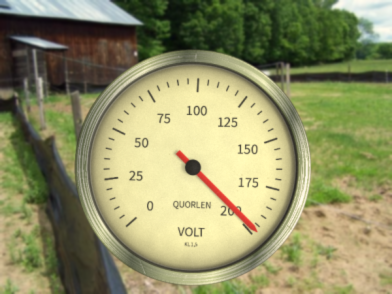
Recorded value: 197.5 V
